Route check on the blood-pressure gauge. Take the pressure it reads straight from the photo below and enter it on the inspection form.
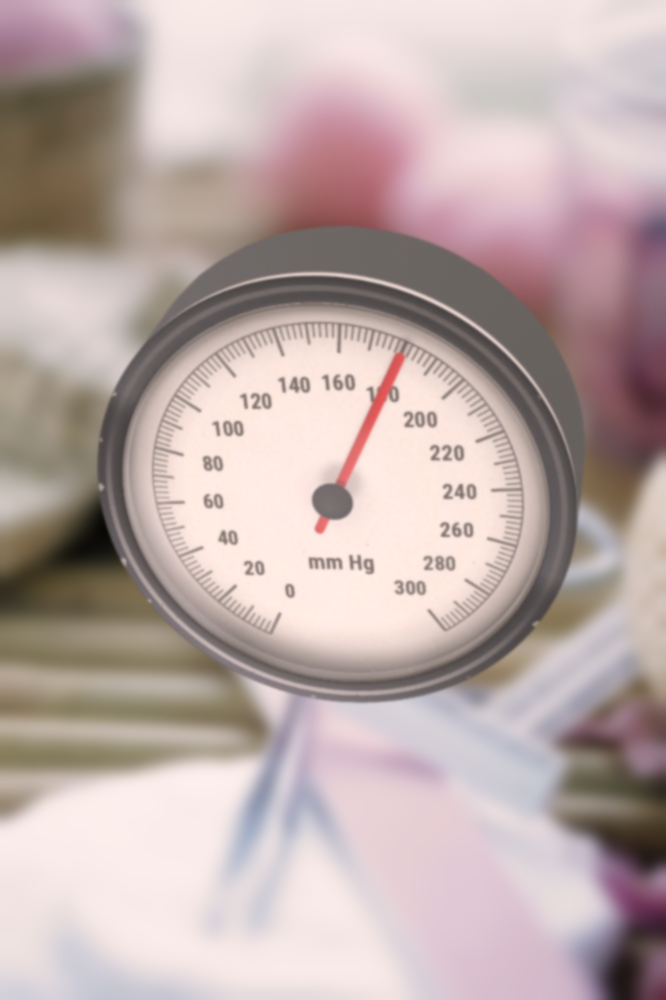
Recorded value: 180 mmHg
